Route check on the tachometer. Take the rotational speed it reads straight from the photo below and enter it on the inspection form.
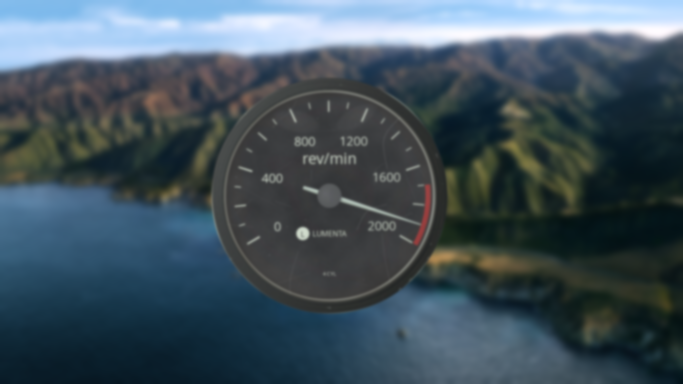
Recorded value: 1900 rpm
